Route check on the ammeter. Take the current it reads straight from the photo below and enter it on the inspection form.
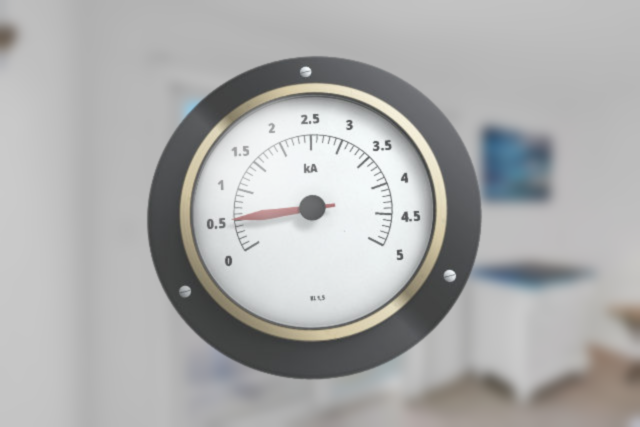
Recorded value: 0.5 kA
